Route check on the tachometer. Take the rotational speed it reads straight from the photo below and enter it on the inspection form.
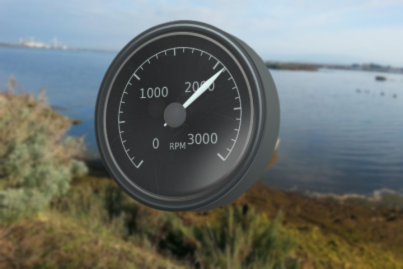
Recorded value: 2100 rpm
